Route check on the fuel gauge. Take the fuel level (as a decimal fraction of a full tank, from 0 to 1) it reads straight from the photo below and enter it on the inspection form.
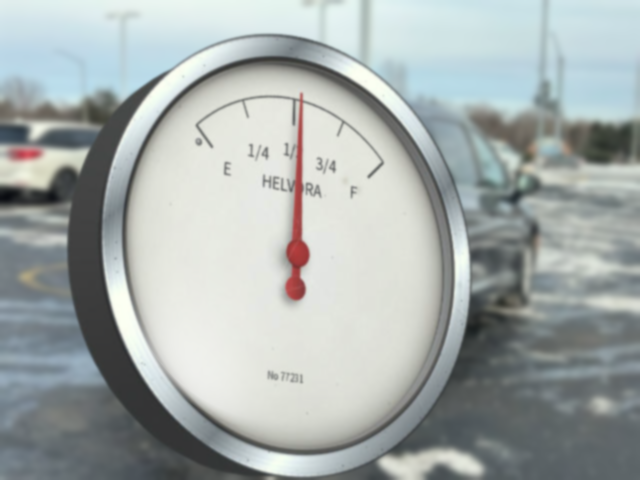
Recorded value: 0.5
